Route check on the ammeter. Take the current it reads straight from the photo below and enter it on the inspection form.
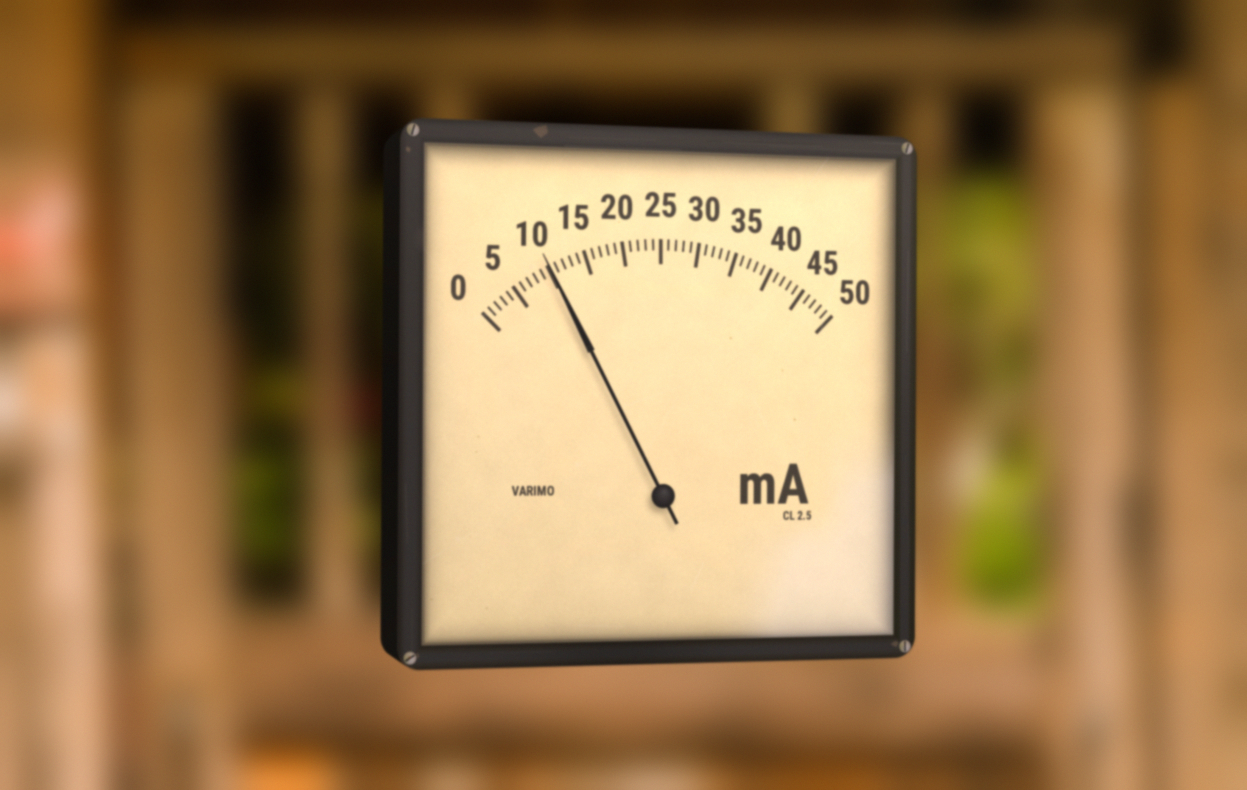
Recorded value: 10 mA
